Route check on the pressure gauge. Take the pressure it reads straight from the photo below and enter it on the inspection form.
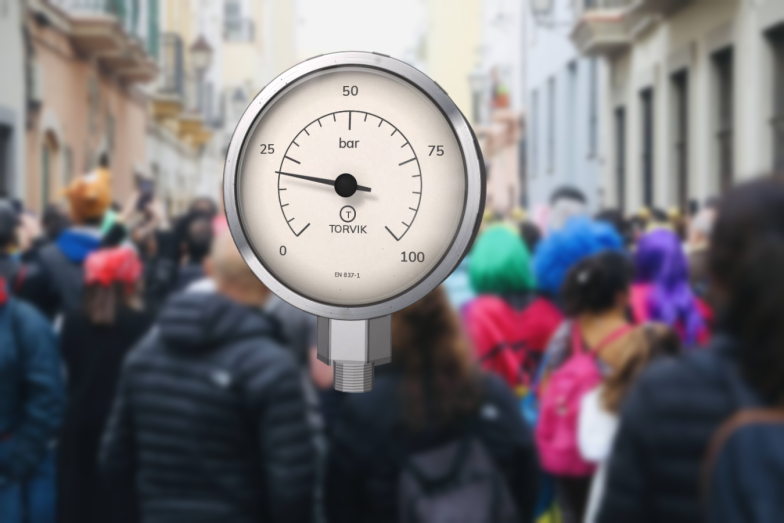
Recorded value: 20 bar
